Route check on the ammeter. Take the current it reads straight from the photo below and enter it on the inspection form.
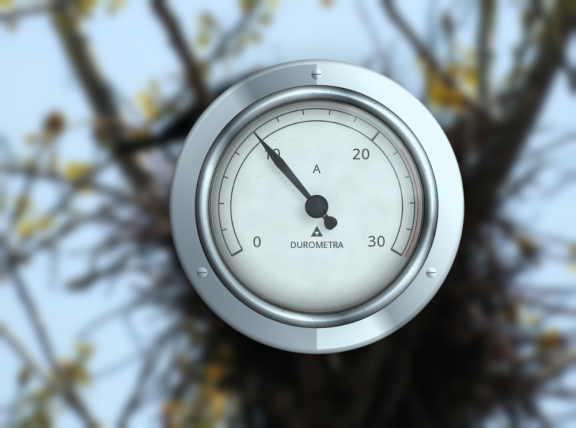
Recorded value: 10 A
